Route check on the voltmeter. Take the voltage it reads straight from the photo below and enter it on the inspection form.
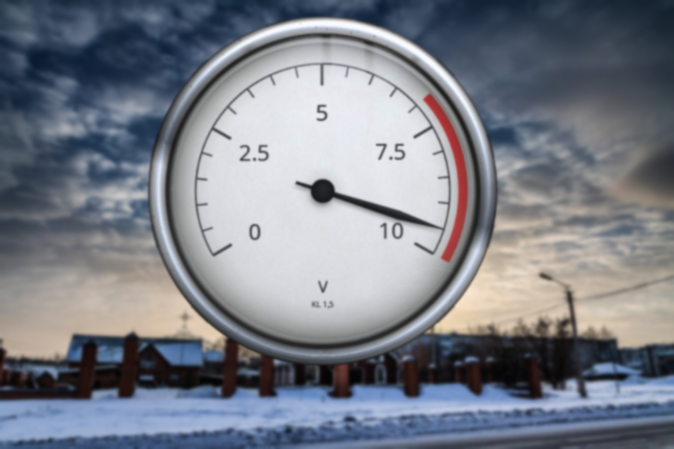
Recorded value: 9.5 V
